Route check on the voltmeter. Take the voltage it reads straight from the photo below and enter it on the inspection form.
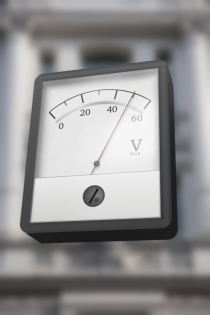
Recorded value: 50 V
